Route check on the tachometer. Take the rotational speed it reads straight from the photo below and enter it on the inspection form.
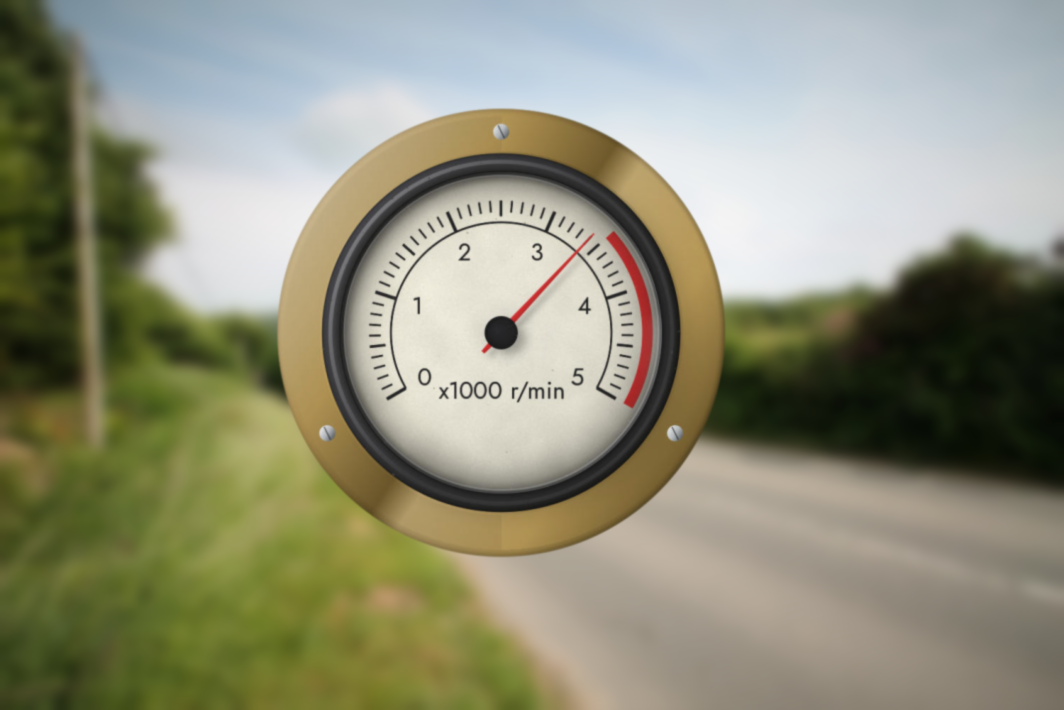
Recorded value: 3400 rpm
